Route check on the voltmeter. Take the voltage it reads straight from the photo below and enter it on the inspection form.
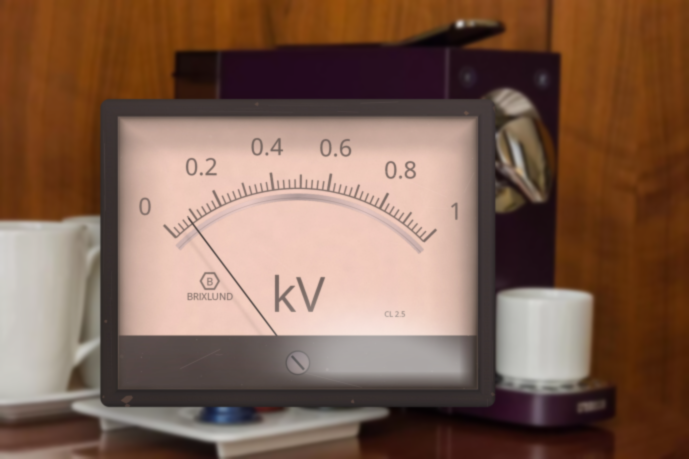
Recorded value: 0.08 kV
